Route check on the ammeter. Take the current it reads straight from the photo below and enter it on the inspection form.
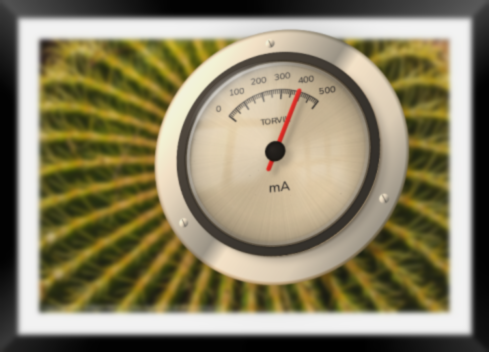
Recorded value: 400 mA
